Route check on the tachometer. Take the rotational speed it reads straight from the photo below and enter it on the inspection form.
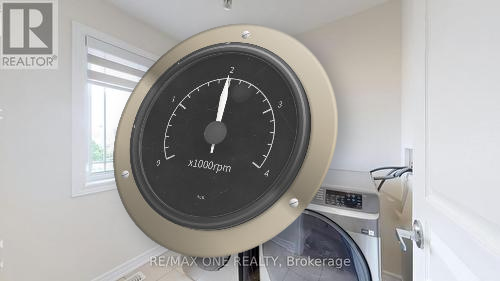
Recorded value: 2000 rpm
